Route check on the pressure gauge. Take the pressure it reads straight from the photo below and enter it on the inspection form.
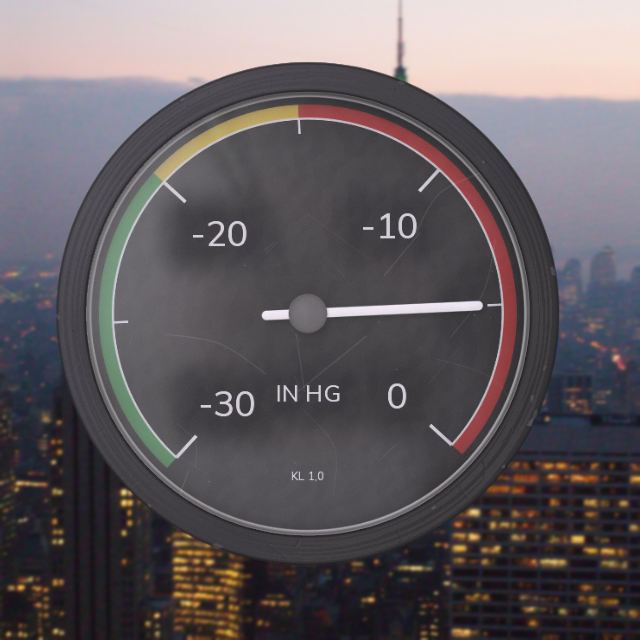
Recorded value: -5 inHg
